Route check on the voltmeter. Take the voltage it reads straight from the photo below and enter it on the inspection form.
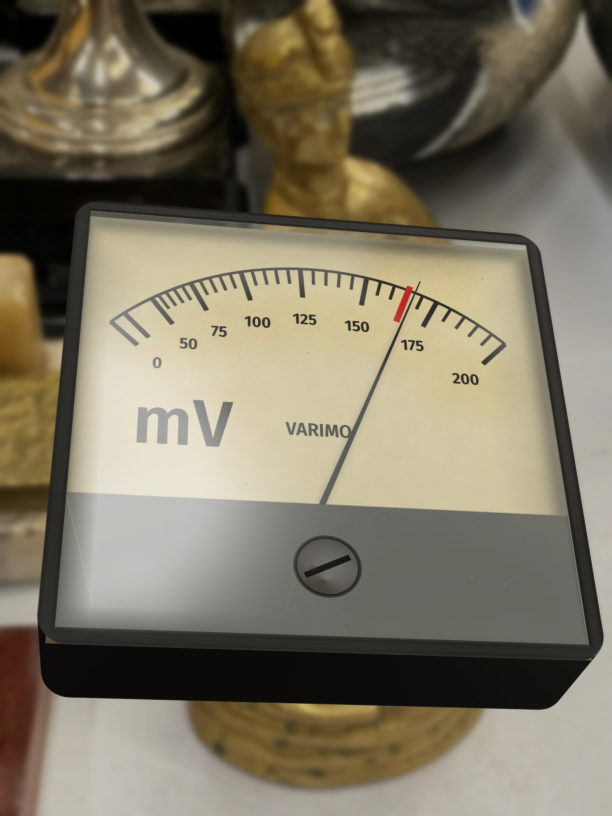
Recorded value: 167.5 mV
